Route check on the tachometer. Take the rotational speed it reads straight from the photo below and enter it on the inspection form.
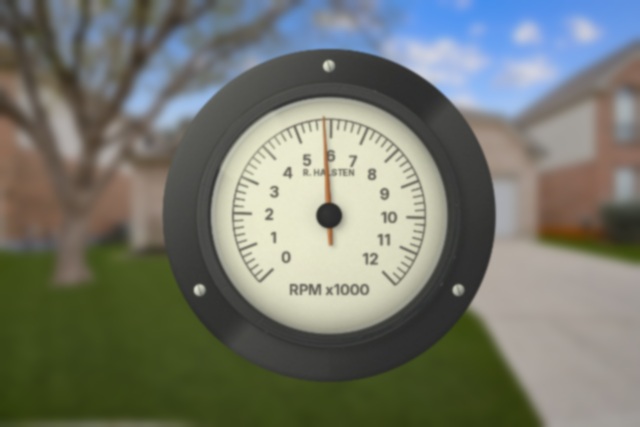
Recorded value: 5800 rpm
